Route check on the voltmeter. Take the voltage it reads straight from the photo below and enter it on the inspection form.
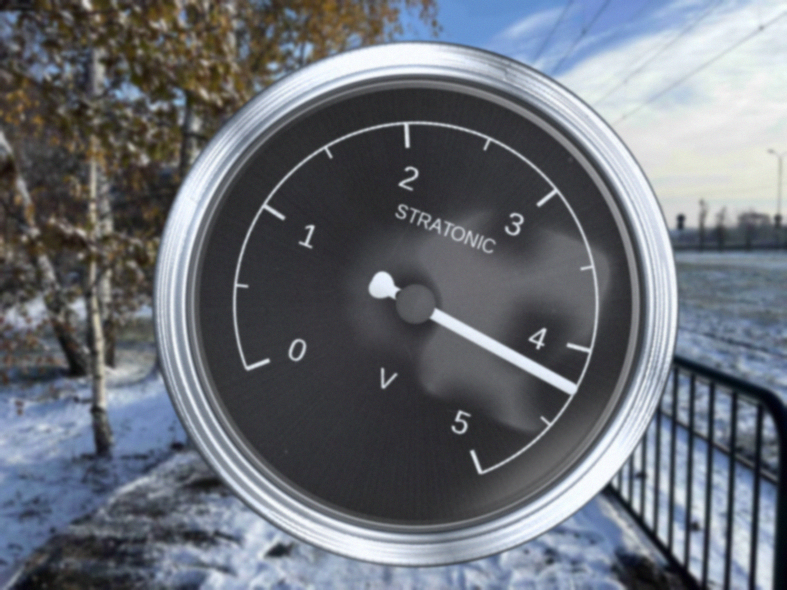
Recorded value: 4.25 V
